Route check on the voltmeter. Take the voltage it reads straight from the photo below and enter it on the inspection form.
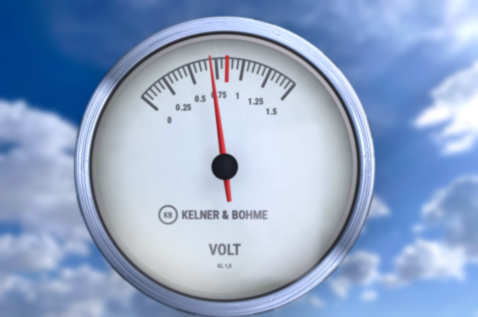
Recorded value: 0.7 V
